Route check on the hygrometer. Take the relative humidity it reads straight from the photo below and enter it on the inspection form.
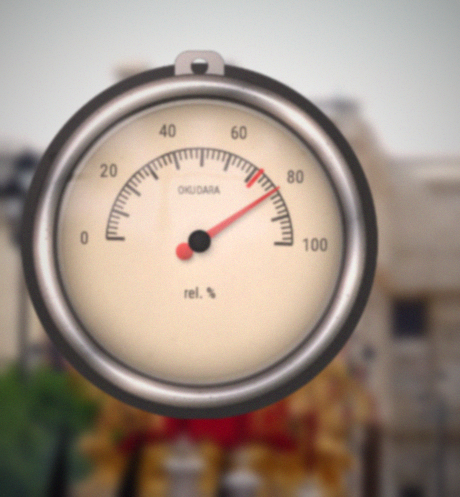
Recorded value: 80 %
